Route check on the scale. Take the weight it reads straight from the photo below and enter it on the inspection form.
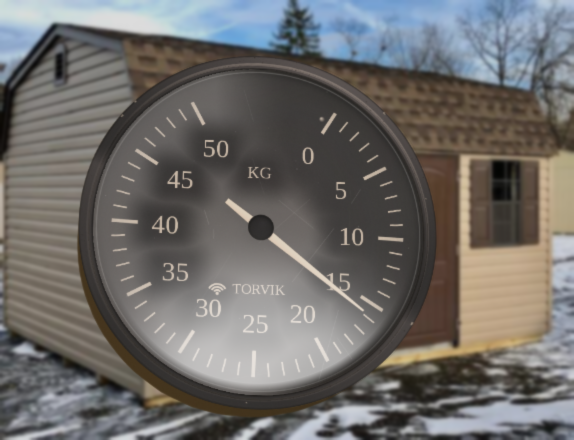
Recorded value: 16 kg
